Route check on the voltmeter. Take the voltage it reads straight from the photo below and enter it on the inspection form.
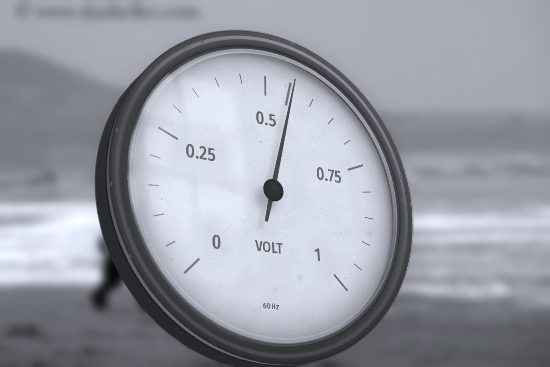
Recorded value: 0.55 V
